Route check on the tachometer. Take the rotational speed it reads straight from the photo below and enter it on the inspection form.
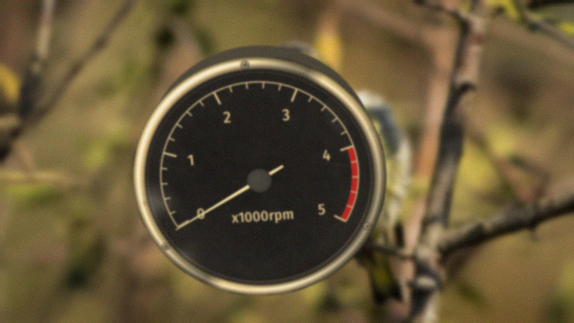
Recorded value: 0 rpm
